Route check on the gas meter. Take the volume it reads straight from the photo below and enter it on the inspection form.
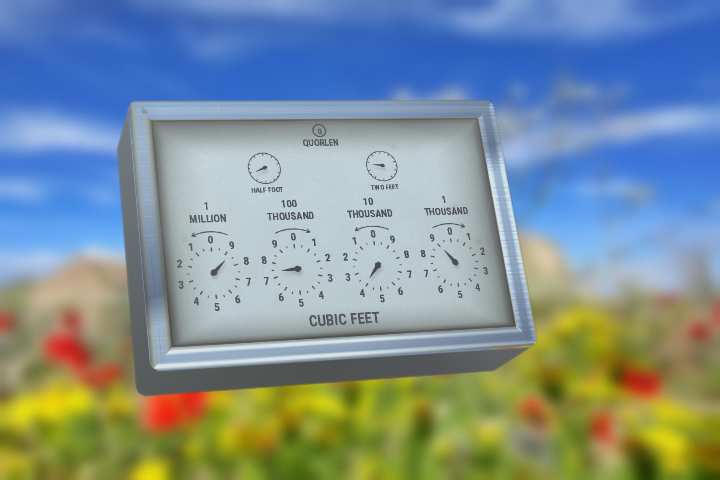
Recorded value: 873900 ft³
